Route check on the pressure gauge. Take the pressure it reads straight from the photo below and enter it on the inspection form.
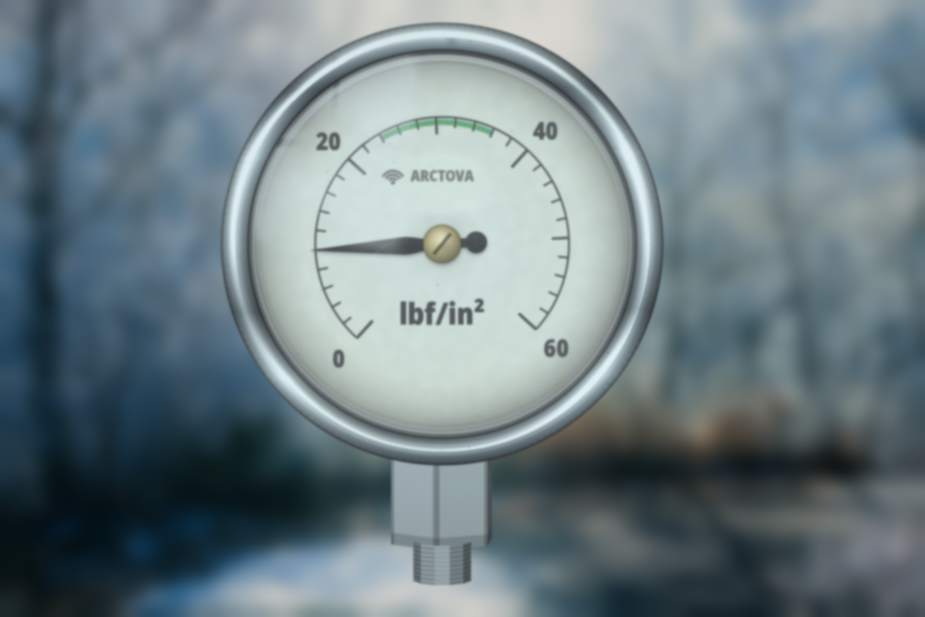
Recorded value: 10 psi
